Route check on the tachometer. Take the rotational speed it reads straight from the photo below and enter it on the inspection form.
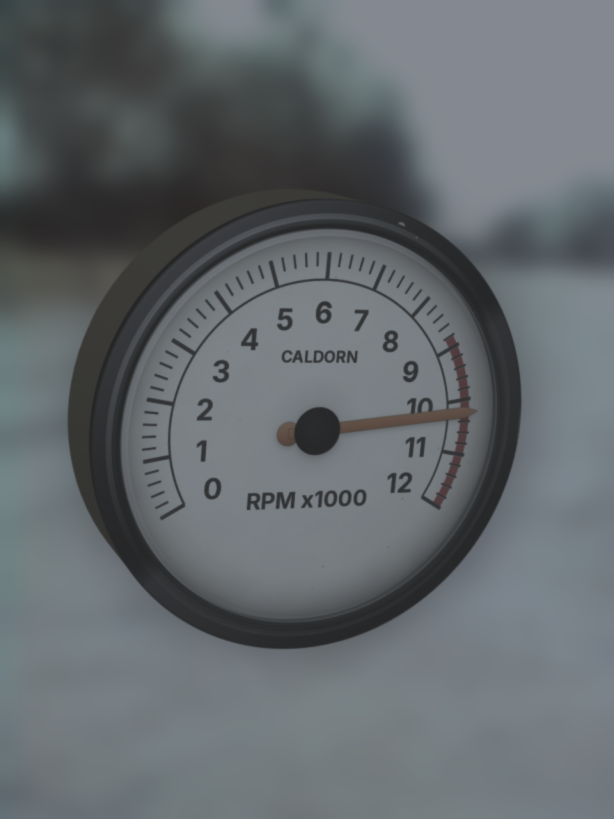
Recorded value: 10200 rpm
